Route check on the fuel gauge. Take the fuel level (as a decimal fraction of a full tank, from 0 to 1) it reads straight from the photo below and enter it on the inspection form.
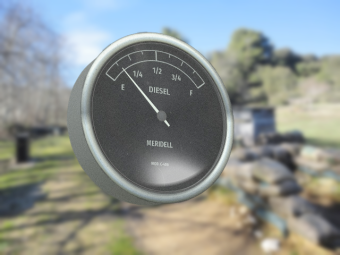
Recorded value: 0.125
